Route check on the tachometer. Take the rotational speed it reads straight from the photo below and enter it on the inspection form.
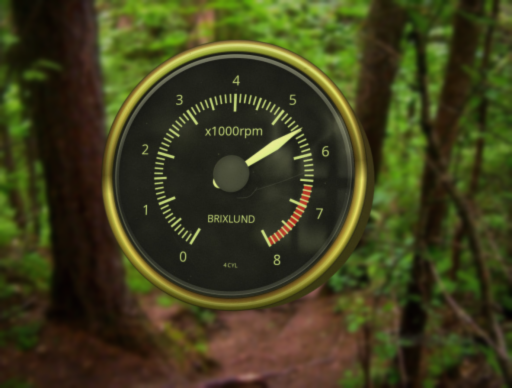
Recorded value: 5500 rpm
